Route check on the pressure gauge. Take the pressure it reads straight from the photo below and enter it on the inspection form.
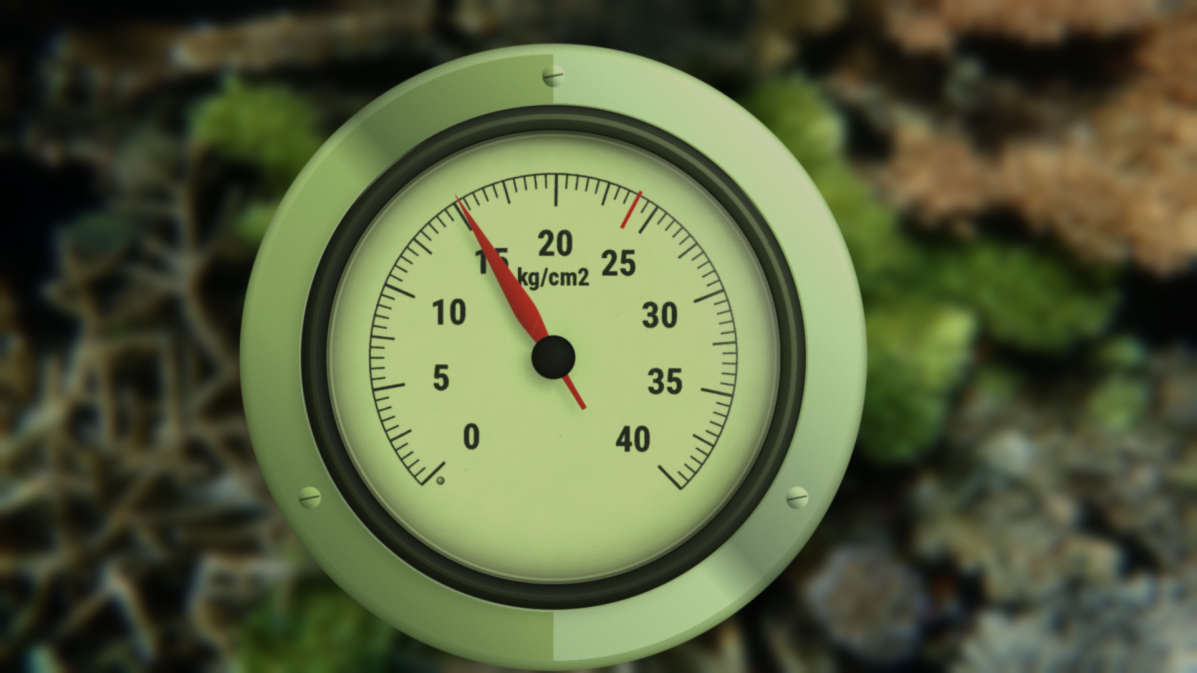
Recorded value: 15.25 kg/cm²
